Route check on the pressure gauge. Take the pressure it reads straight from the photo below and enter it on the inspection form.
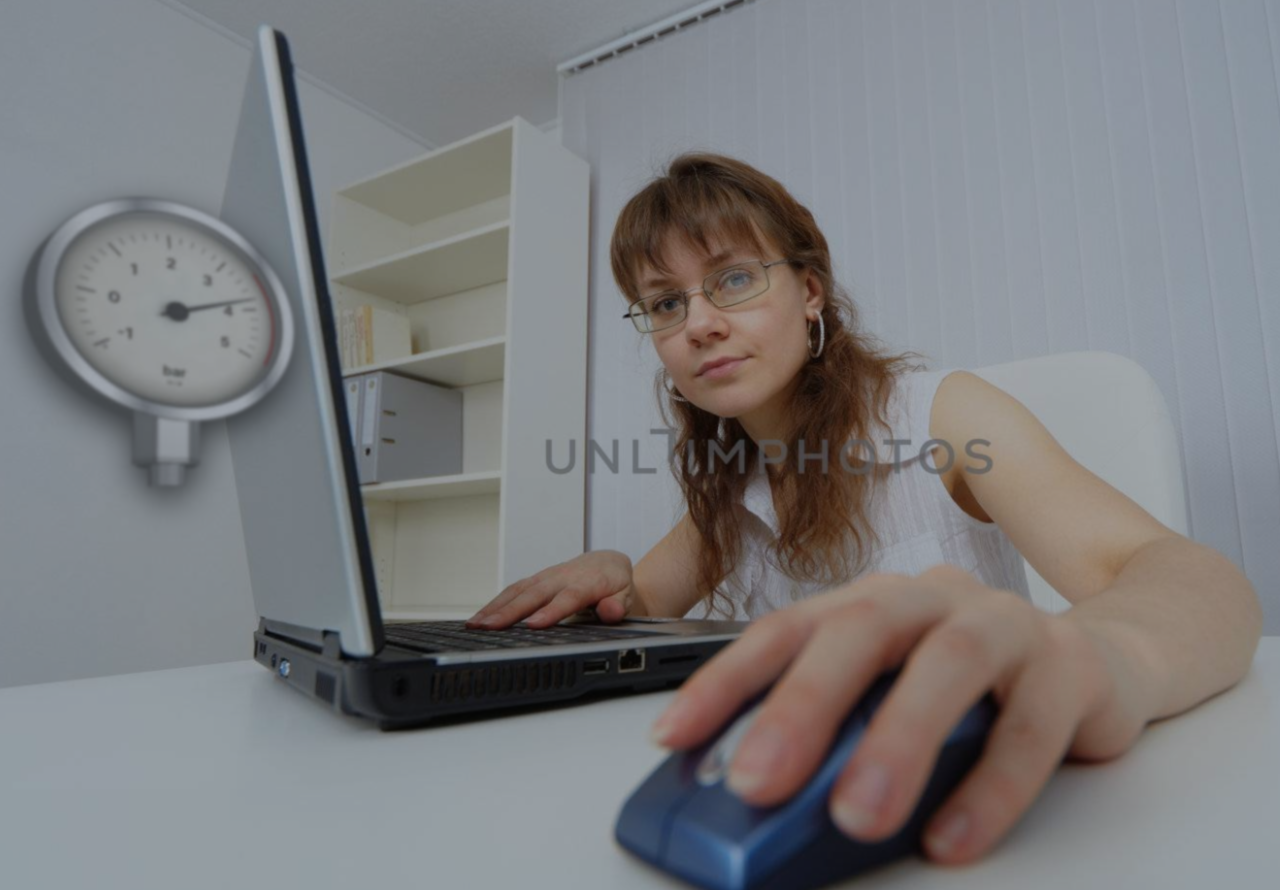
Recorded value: 3.8 bar
